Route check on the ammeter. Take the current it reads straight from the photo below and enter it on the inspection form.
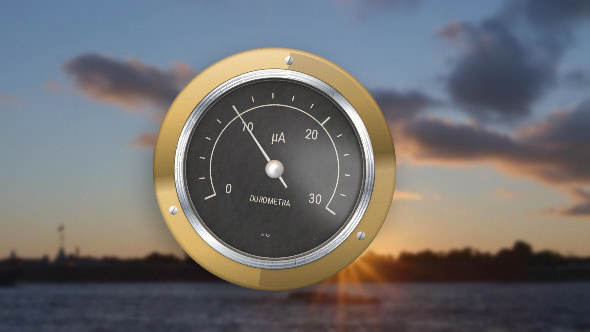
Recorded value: 10 µA
